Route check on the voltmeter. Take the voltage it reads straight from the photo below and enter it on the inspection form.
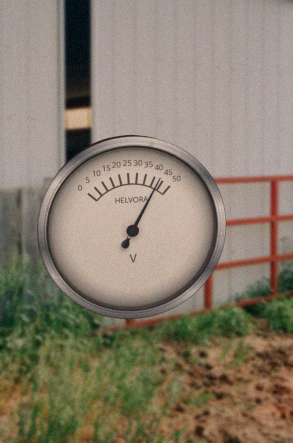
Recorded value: 42.5 V
